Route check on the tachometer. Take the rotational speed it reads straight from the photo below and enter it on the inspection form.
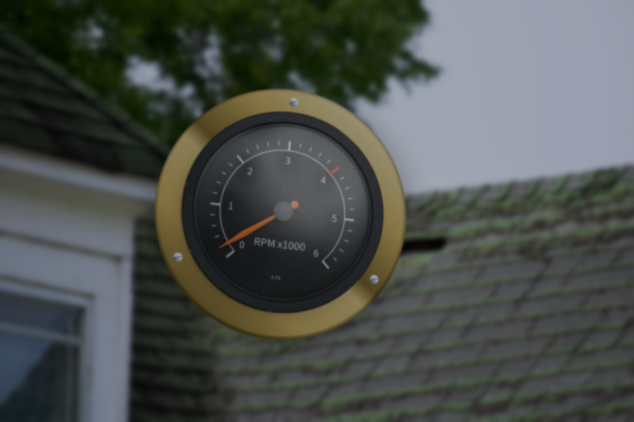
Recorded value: 200 rpm
